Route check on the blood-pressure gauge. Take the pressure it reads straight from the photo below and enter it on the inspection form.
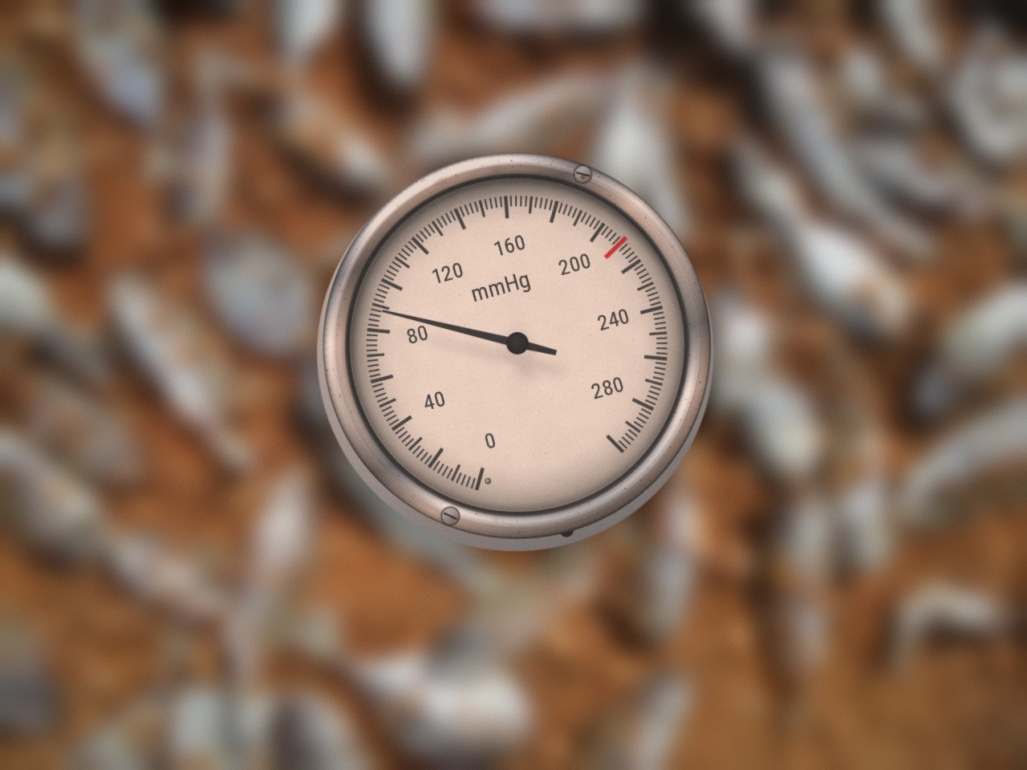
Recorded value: 88 mmHg
